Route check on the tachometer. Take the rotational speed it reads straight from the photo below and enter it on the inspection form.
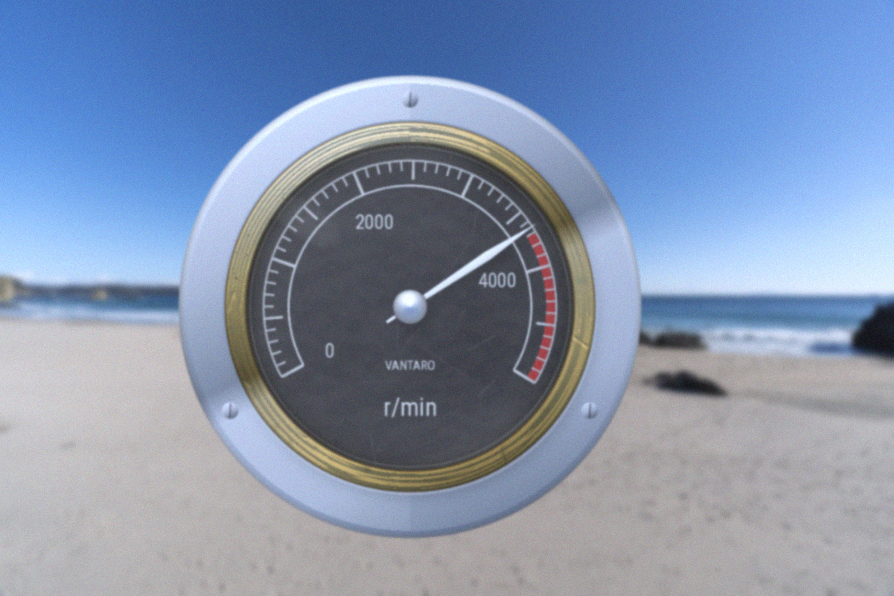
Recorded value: 3650 rpm
